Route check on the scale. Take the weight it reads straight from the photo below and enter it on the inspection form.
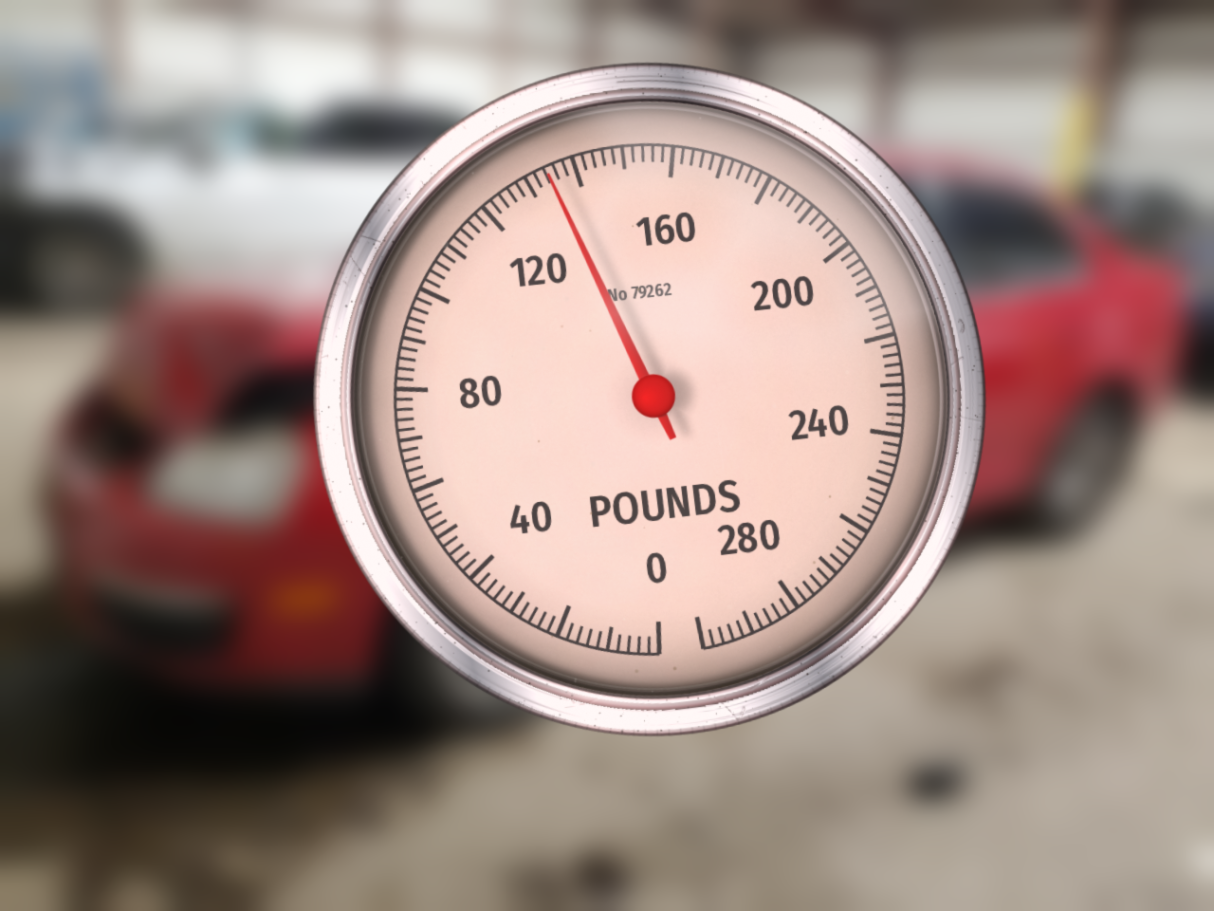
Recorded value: 134 lb
